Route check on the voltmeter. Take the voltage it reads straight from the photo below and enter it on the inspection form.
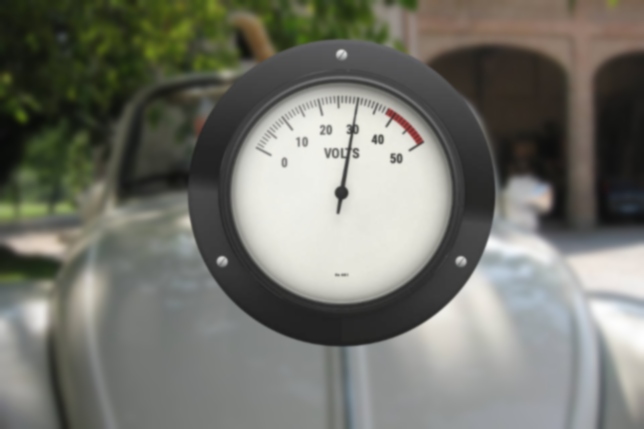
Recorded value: 30 V
